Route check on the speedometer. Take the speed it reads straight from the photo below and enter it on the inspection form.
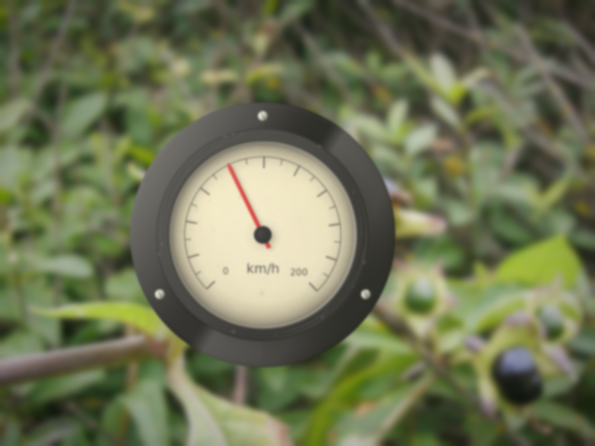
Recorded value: 80 km/h
